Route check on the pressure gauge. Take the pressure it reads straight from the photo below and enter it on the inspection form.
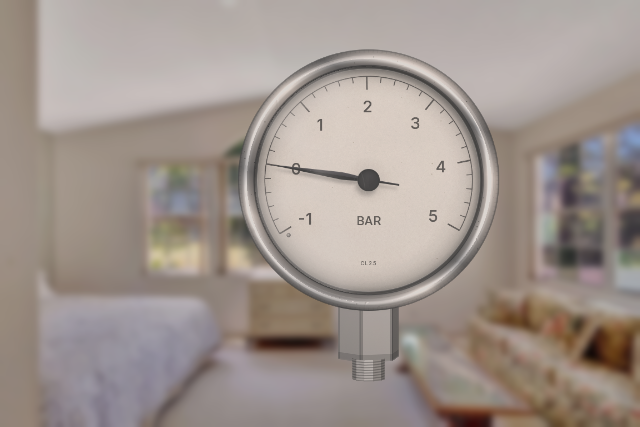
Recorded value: 0 bar
